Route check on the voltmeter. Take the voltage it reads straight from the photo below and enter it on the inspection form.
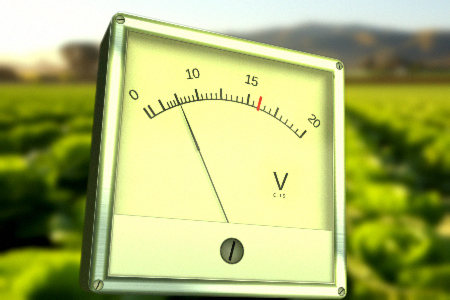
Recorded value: 7.5 V
